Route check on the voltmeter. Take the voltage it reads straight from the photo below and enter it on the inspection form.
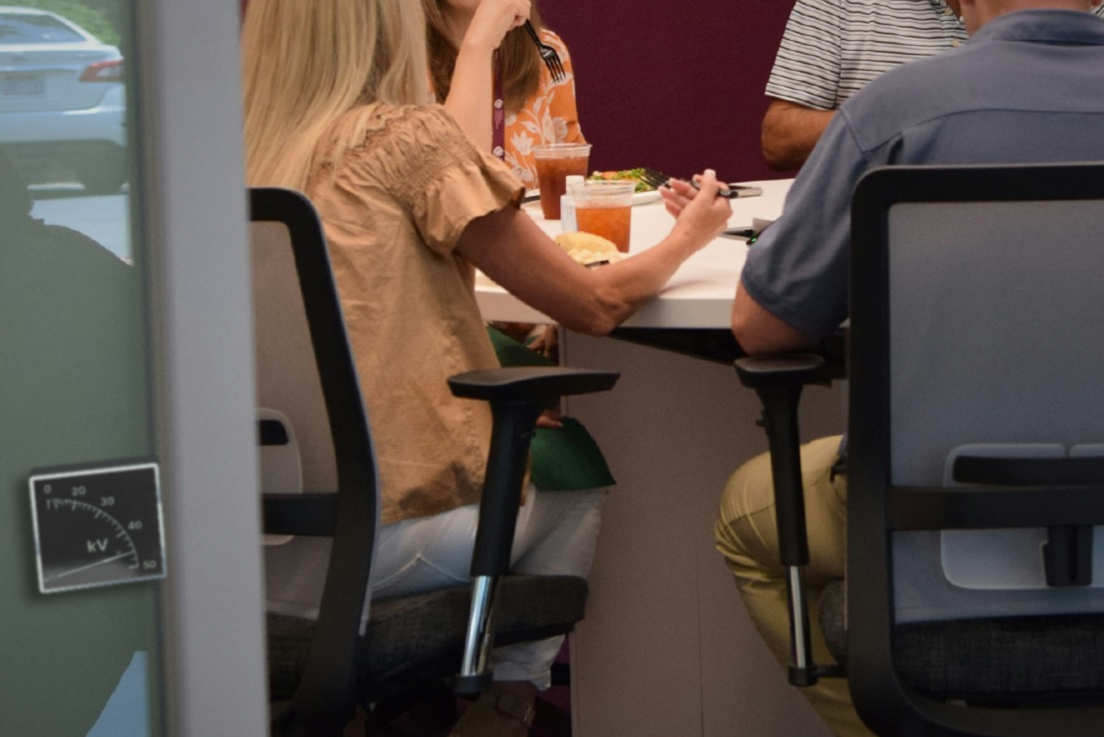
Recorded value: 46 kV
